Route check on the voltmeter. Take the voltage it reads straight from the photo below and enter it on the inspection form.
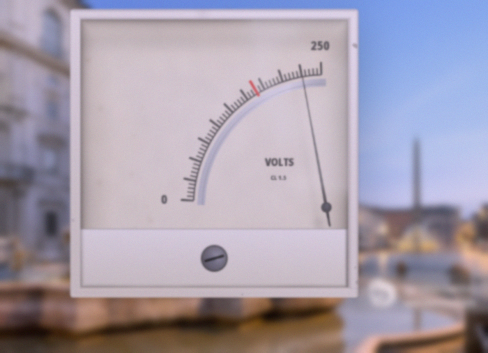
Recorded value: 225 V
